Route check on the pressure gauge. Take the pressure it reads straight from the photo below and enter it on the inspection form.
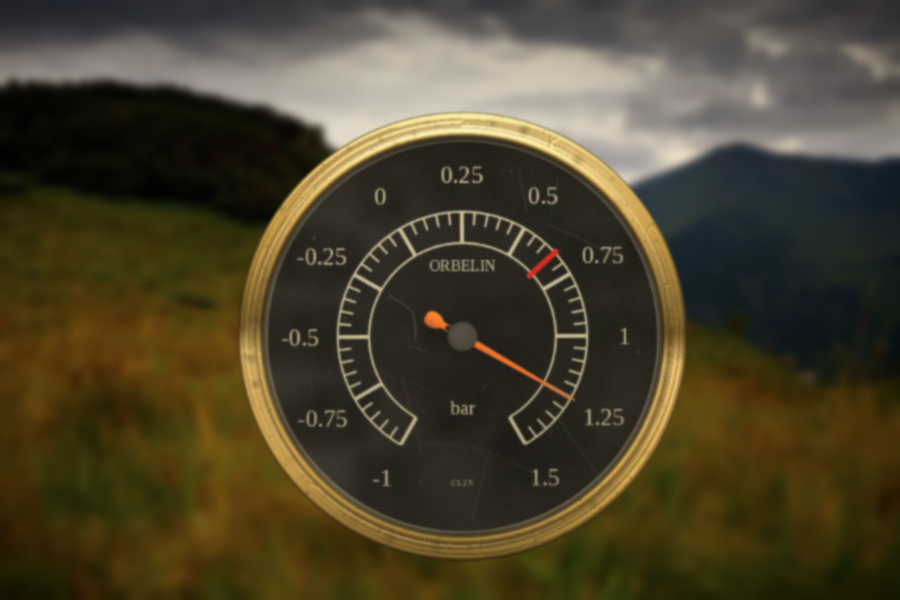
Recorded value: 1.25 bar
